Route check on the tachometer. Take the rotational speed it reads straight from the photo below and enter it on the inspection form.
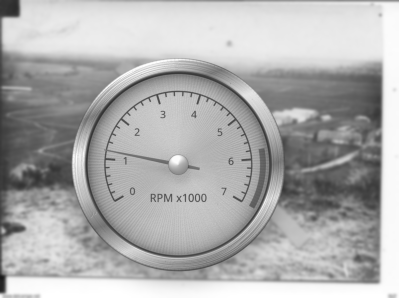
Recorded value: 1200 rpm
